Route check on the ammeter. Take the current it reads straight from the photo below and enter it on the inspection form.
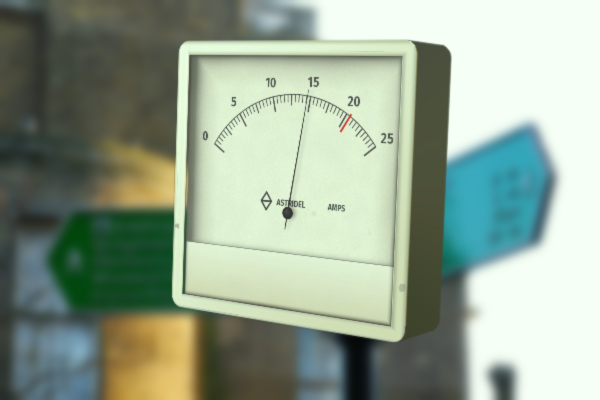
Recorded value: 15 A
